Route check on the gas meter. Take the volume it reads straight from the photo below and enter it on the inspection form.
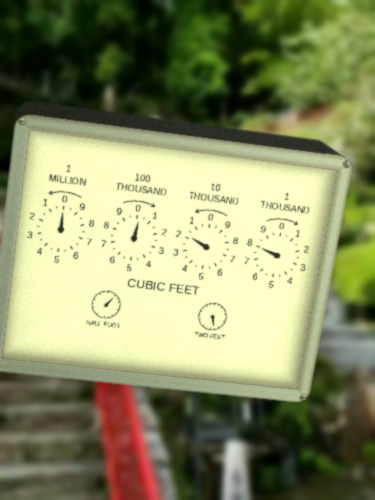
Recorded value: 1800 ft³
